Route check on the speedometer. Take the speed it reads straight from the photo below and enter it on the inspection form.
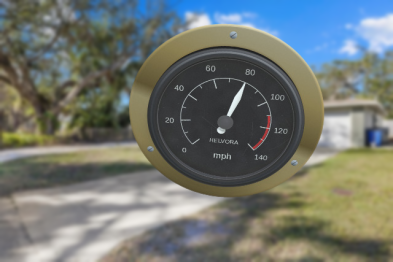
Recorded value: 80 mph
